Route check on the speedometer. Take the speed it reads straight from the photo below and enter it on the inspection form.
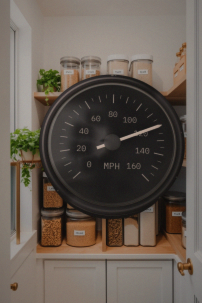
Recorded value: 120 mph
